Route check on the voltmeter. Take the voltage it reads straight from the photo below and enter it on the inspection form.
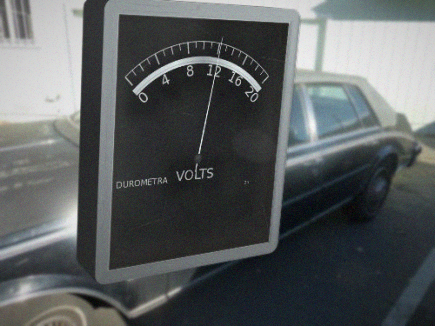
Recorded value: 12 V
